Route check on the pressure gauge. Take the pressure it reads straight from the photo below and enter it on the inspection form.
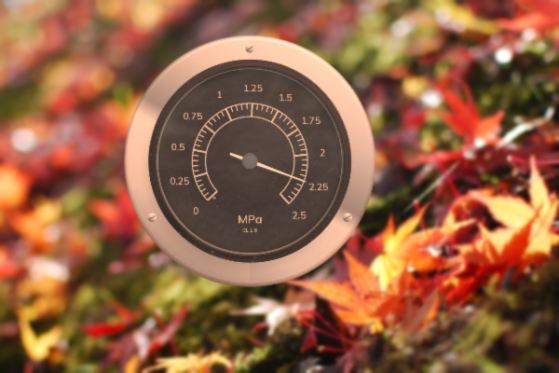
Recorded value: 2.25 MPa
